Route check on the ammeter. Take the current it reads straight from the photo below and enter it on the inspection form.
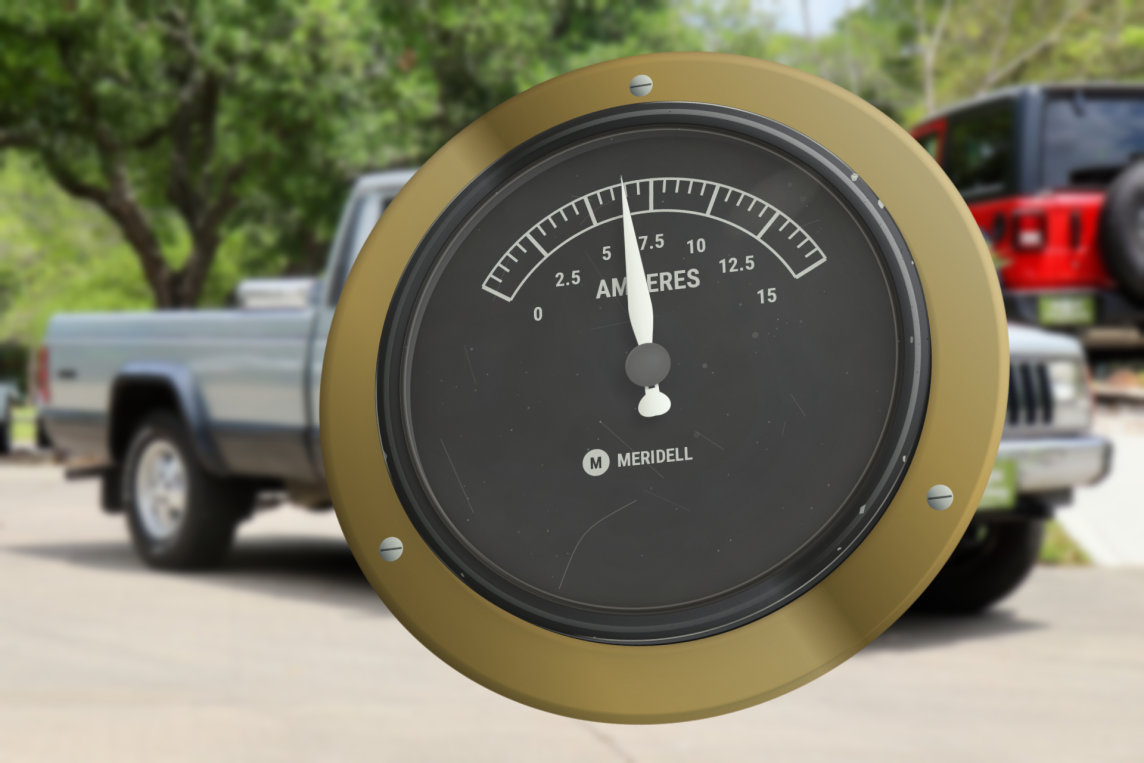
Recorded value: 6.5 A
